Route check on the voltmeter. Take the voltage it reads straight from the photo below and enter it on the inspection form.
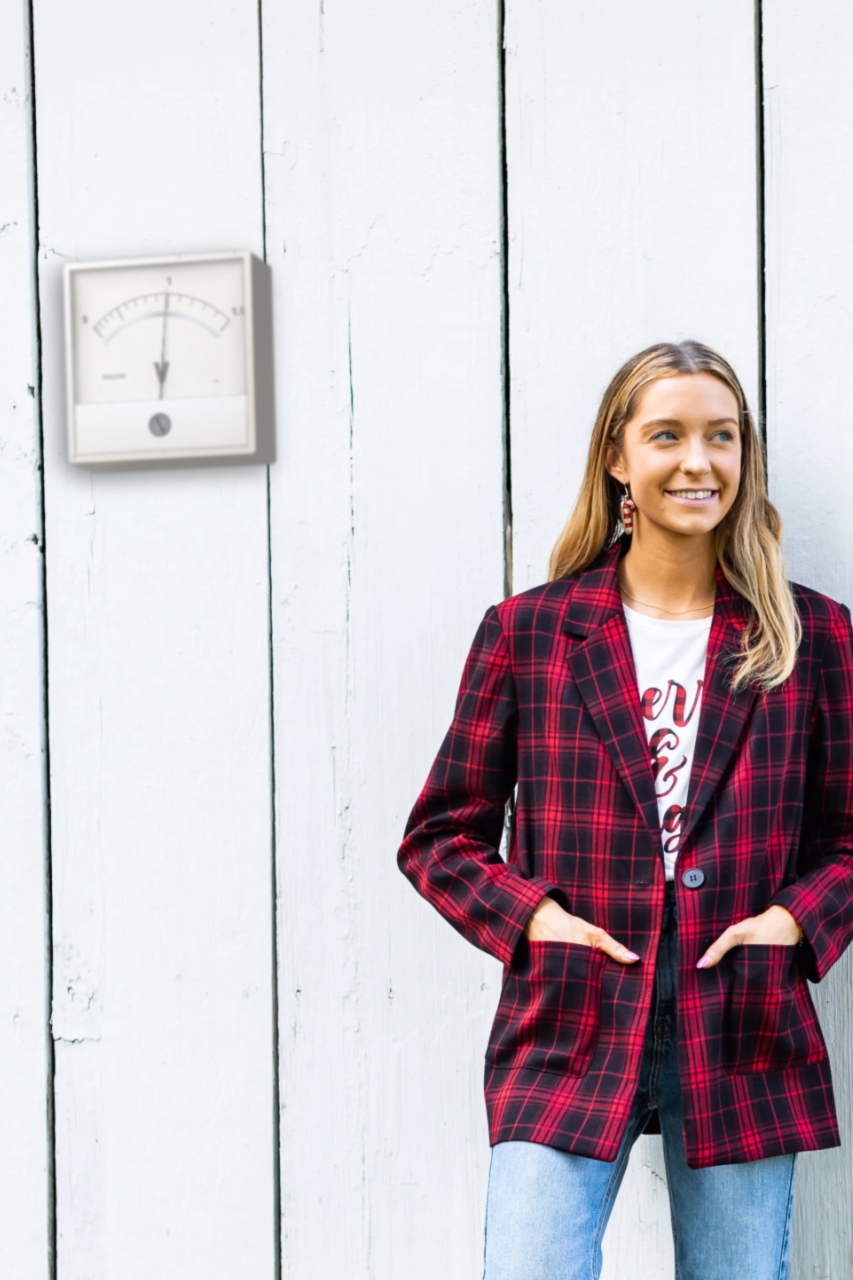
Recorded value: 1 V
